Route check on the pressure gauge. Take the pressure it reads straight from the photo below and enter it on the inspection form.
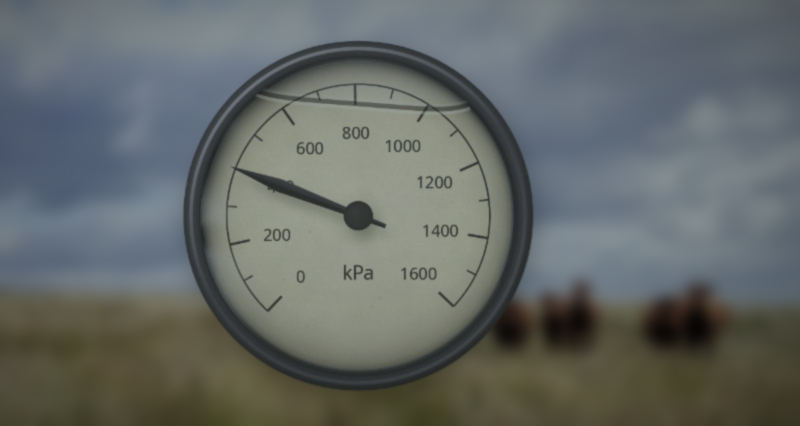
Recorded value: 400 kPa
